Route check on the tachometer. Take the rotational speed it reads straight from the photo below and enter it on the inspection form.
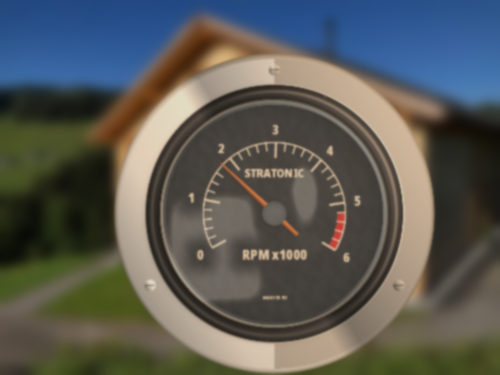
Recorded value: 1800 rpm
